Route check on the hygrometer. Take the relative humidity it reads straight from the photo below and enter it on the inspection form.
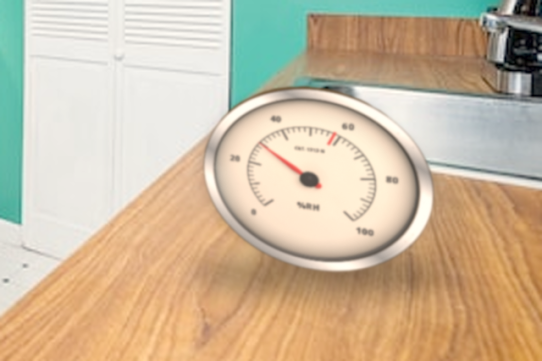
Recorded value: 30 %
